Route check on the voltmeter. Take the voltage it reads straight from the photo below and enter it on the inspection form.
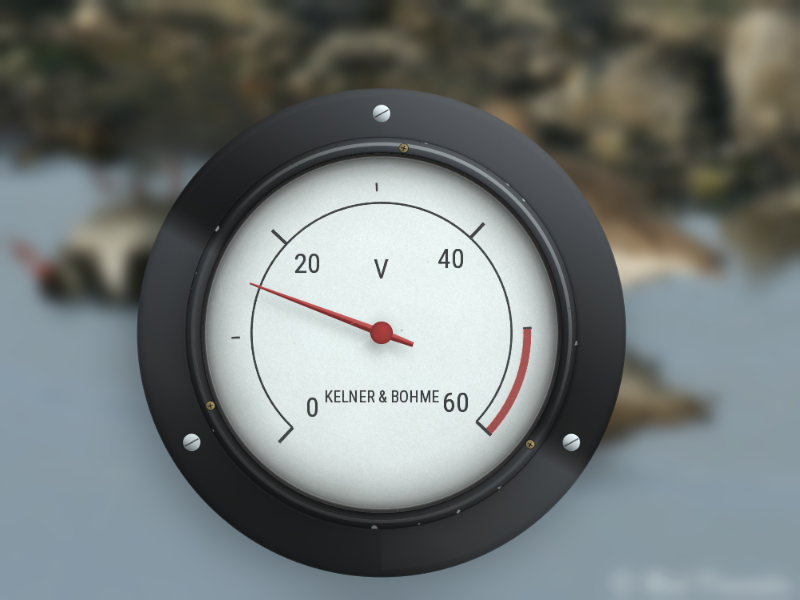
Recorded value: 15 V
